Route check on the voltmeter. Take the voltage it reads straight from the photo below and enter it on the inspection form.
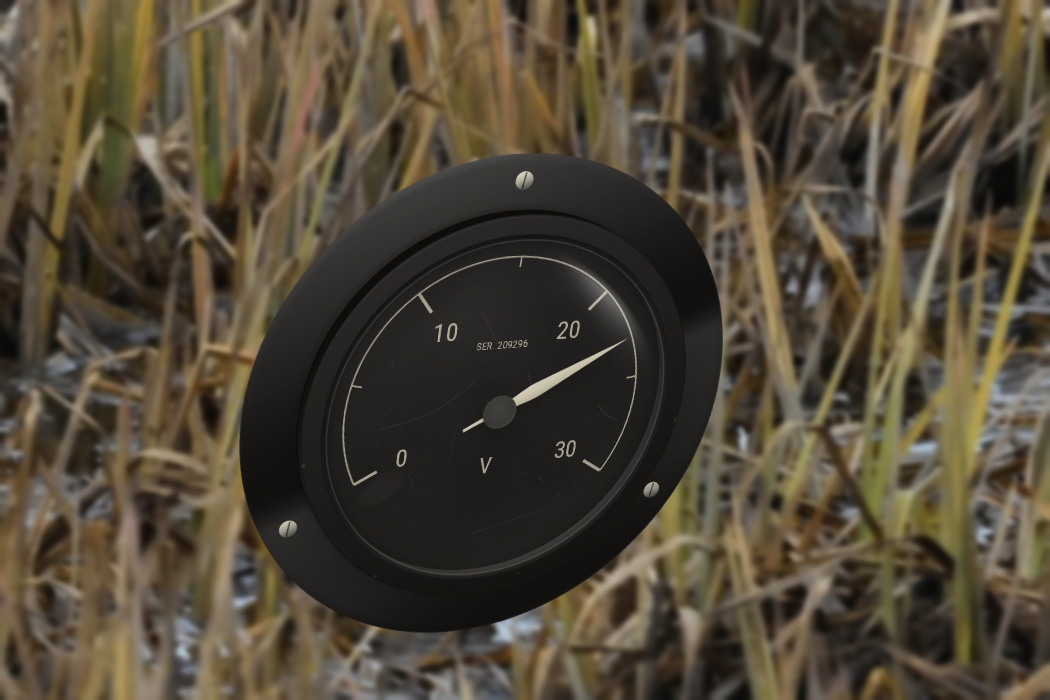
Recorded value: 22.5 V
